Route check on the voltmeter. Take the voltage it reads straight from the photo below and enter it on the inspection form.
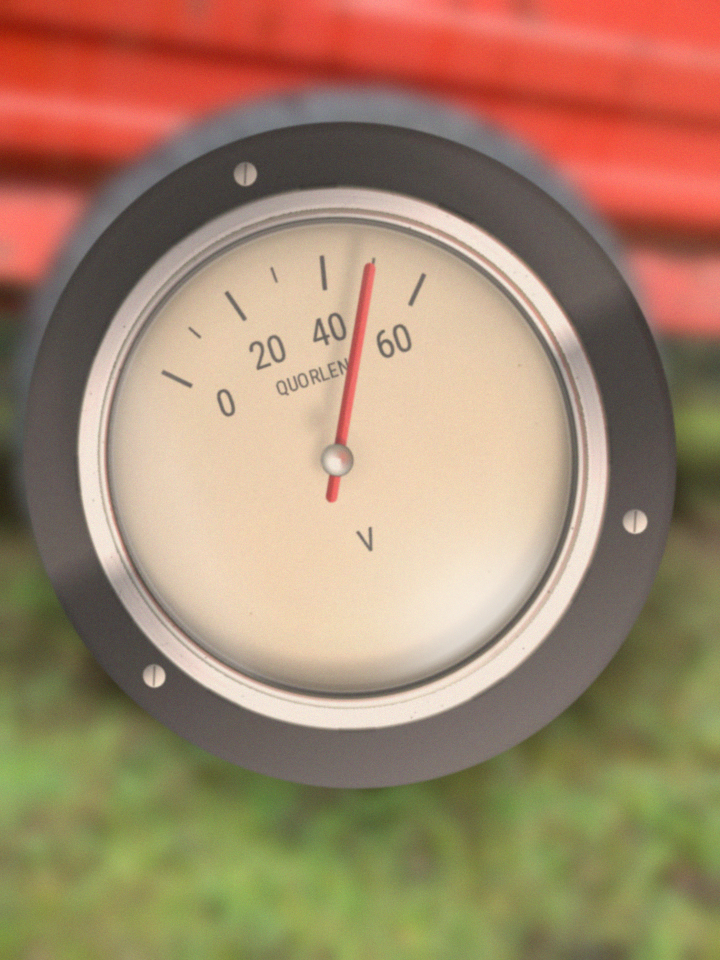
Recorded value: 50 V
